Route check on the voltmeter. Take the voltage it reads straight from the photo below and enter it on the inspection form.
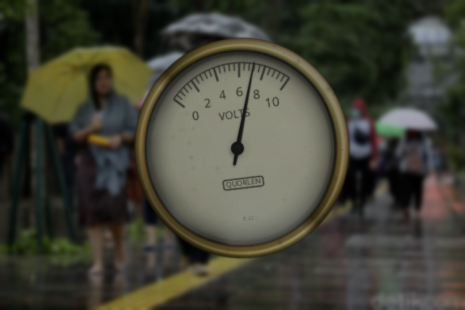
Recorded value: 7.2 V
